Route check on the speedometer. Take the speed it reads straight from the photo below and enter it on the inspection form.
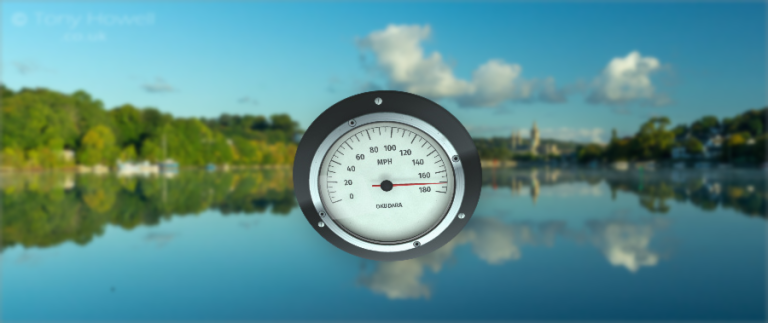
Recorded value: 170 mph
